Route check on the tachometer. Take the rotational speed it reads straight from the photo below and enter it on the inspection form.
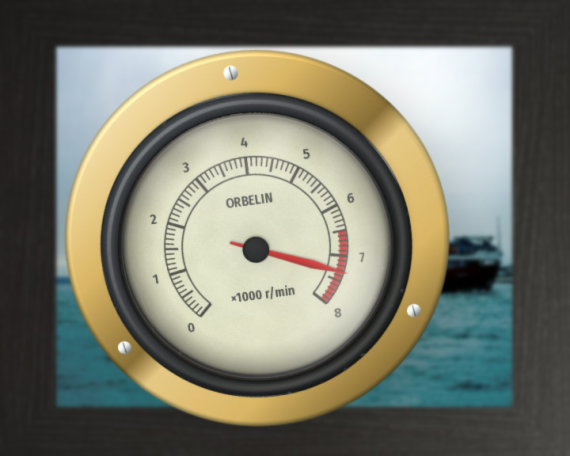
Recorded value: 7300 rpm
